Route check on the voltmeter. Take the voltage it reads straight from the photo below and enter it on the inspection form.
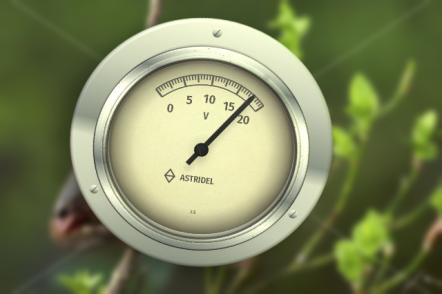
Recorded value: 17.5 V
